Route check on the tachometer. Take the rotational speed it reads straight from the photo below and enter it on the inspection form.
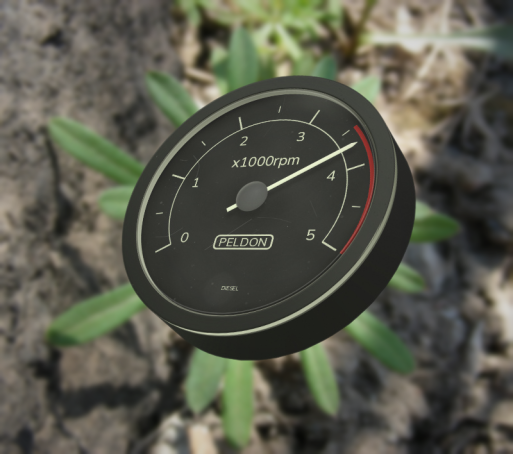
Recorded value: 3750 rpm
